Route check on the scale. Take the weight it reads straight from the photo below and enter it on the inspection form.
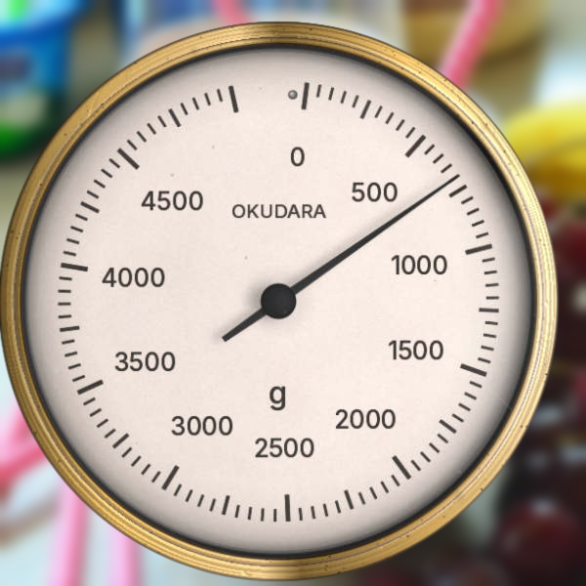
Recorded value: 700 g
